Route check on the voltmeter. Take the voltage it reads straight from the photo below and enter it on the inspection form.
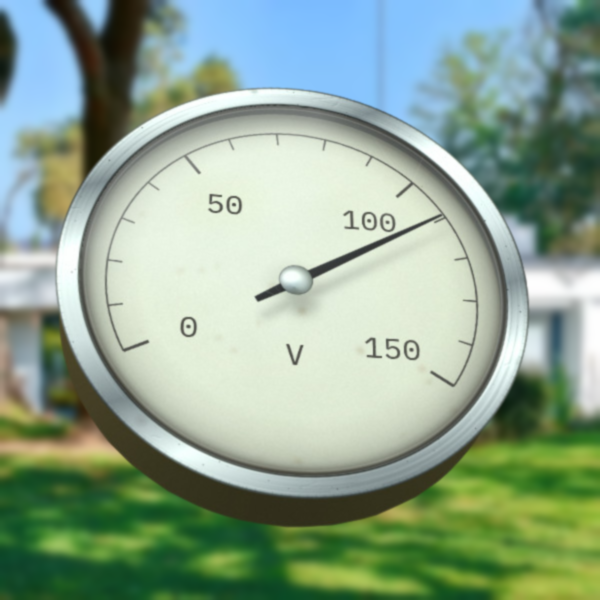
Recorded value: 110 V
